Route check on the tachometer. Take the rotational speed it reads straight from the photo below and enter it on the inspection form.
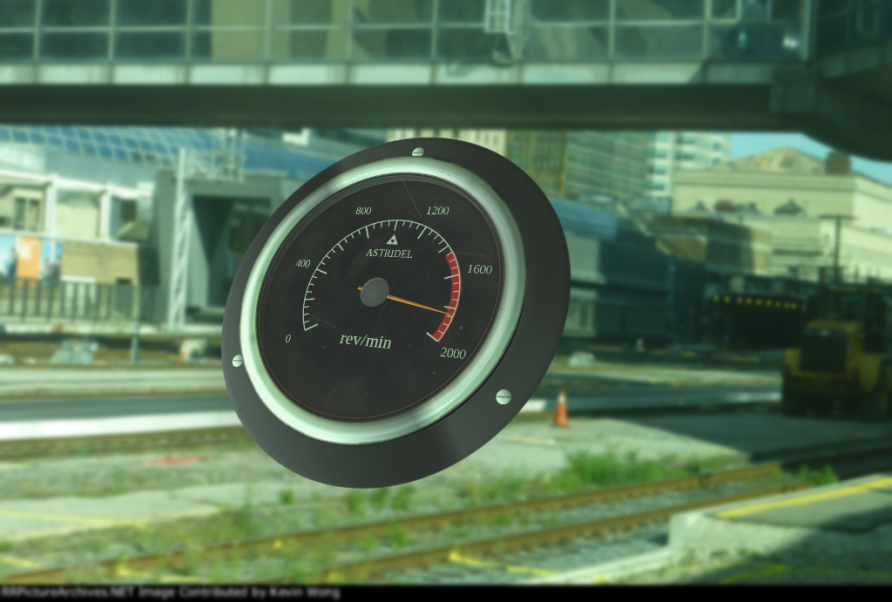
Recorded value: 1850 rpm
